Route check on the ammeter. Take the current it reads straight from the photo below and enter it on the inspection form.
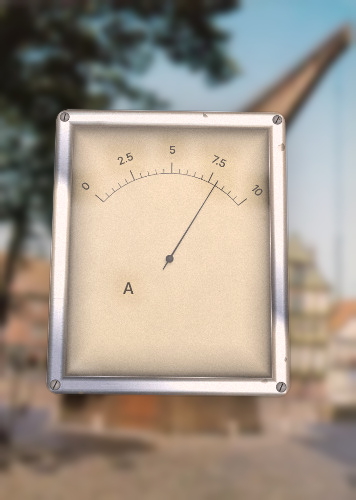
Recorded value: 8 A
